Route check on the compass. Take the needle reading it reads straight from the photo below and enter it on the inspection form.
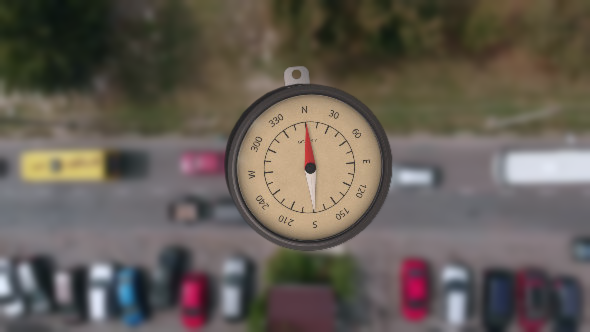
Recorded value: 0 °
